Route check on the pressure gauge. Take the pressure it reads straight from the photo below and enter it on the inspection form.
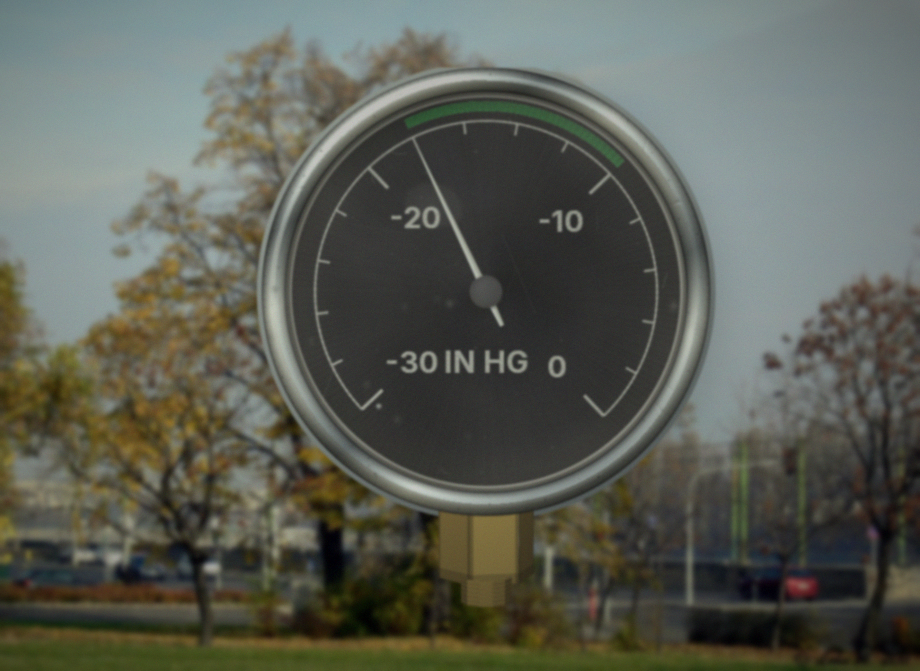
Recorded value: -18 inHg
